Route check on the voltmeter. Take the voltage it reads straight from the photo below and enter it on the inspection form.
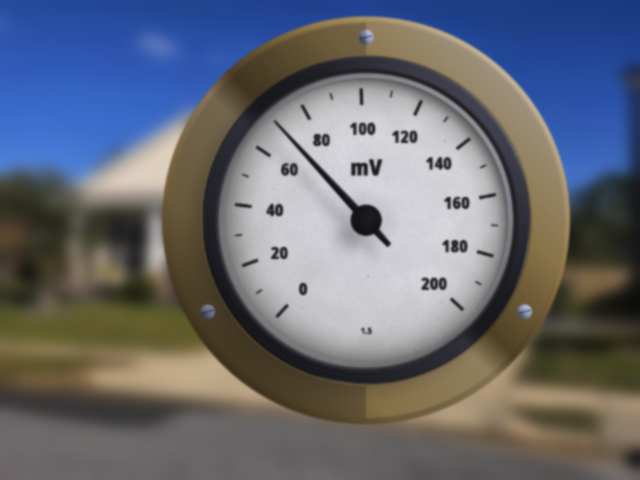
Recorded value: 70 mV
